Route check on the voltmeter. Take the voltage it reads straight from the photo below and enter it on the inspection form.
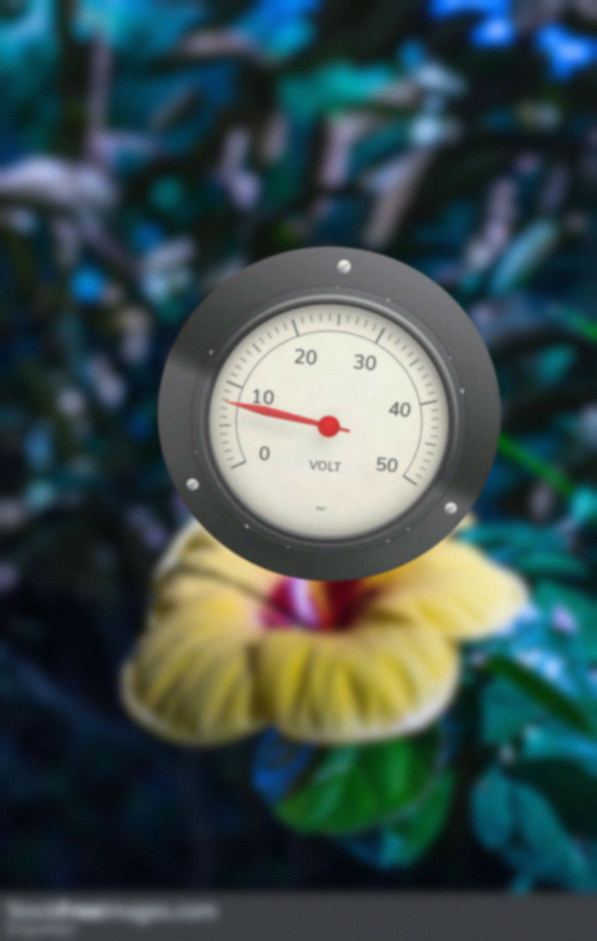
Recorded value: 8 V
